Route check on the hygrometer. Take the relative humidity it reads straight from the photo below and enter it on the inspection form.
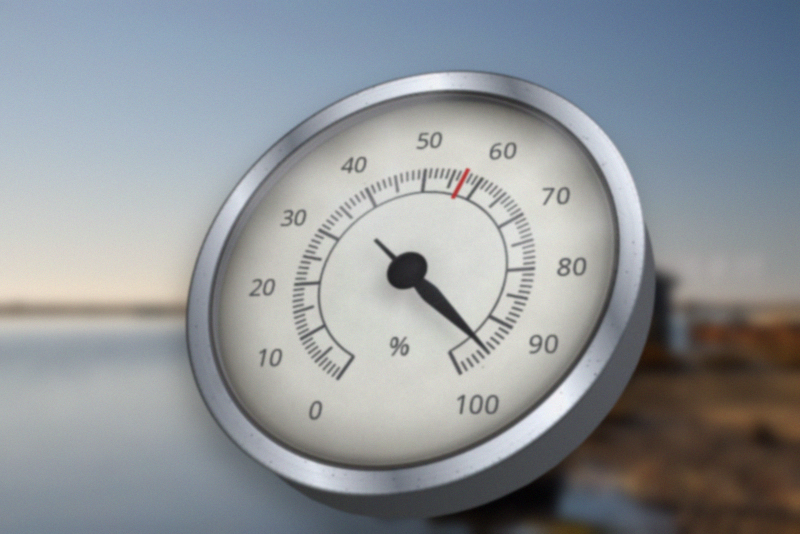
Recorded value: 95 %
